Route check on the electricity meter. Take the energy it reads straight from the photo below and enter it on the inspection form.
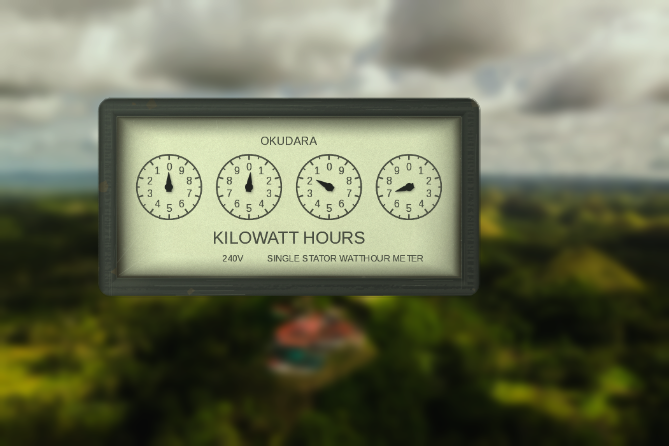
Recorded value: 17 kWh
